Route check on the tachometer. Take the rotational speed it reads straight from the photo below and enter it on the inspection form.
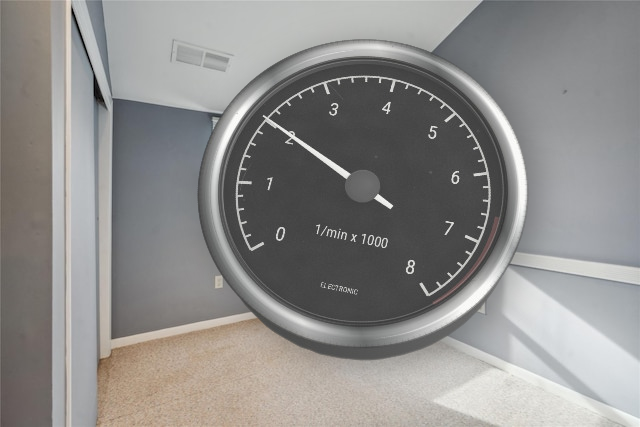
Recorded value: 2000 rpm
